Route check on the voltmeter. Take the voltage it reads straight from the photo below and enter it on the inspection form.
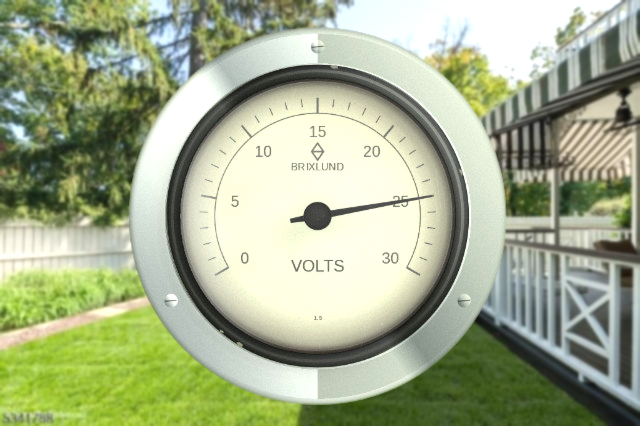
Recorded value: 25 V
